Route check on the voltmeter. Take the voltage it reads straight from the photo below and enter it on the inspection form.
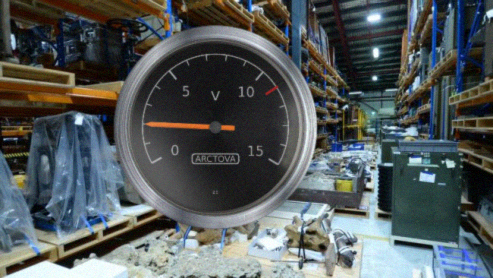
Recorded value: 2 V
